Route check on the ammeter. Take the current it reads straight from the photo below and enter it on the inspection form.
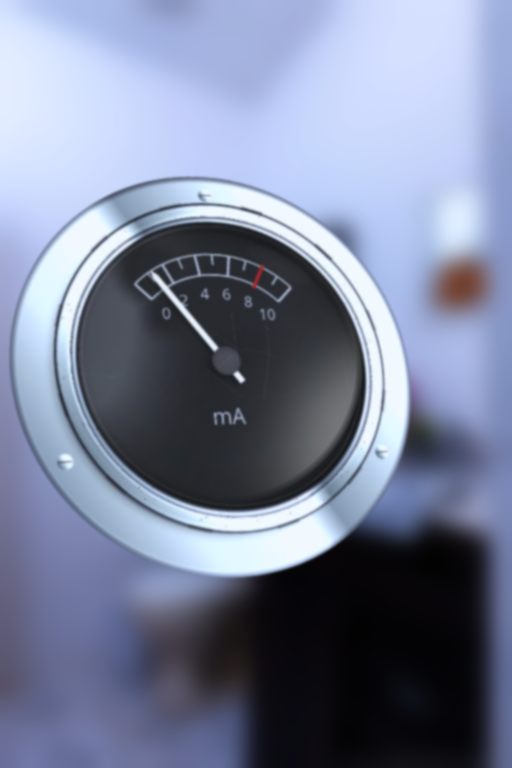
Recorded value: 1 mA
